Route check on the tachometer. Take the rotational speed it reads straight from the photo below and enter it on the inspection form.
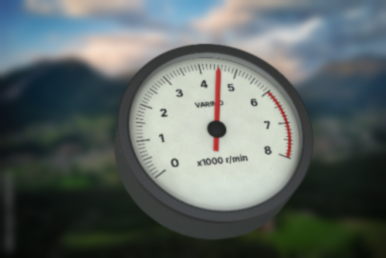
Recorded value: 4500 rpm
